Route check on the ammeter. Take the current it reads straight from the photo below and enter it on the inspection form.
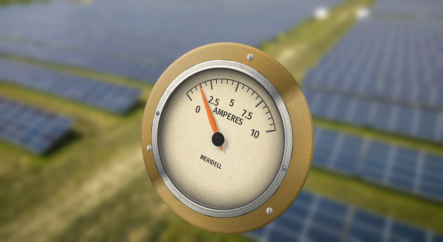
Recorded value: 1.5 A
